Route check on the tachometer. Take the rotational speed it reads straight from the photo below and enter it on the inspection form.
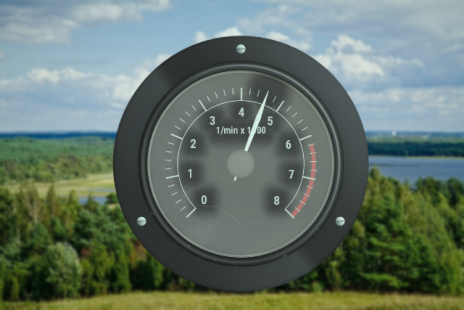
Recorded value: 4600 rpm
